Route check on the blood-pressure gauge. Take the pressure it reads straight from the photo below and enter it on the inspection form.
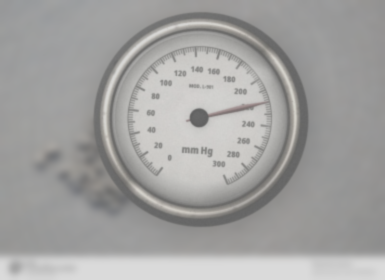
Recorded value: 220 mmHg
